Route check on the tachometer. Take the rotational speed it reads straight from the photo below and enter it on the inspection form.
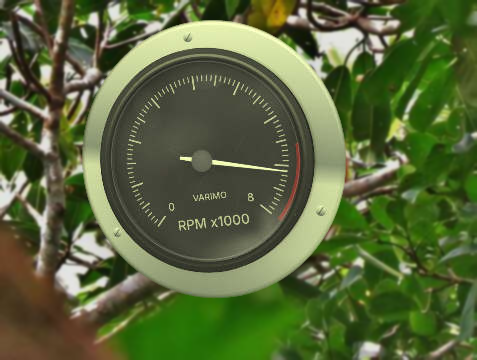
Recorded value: 7100 rpm
